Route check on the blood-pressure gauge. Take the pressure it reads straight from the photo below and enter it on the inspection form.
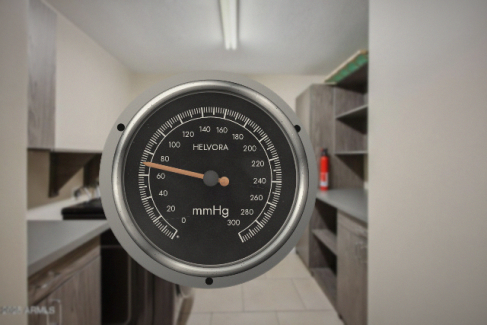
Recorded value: 70 mmHg
